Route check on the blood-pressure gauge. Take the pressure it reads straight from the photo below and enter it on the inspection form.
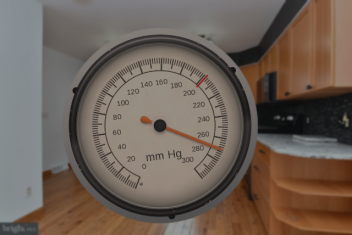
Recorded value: 270 mmHg
